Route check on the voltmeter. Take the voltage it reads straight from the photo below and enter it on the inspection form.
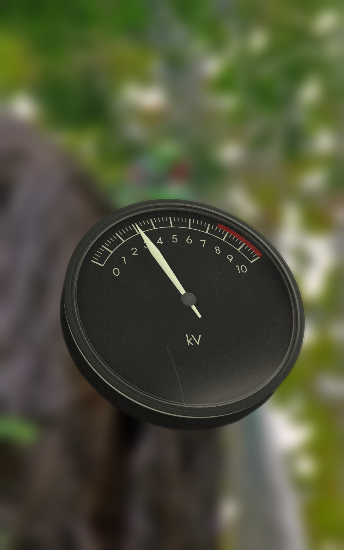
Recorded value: 3 kV
